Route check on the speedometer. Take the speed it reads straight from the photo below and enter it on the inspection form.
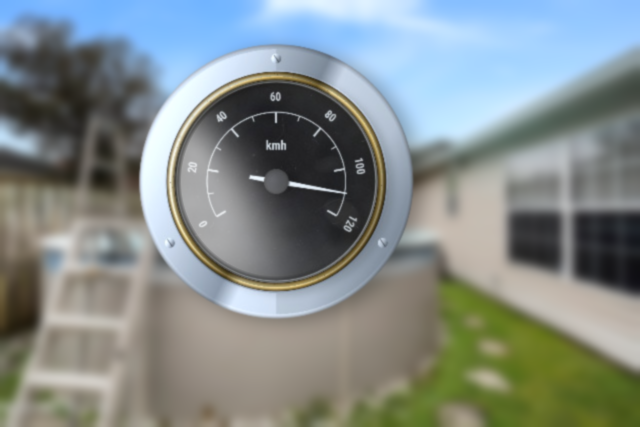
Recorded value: 110 km/h
